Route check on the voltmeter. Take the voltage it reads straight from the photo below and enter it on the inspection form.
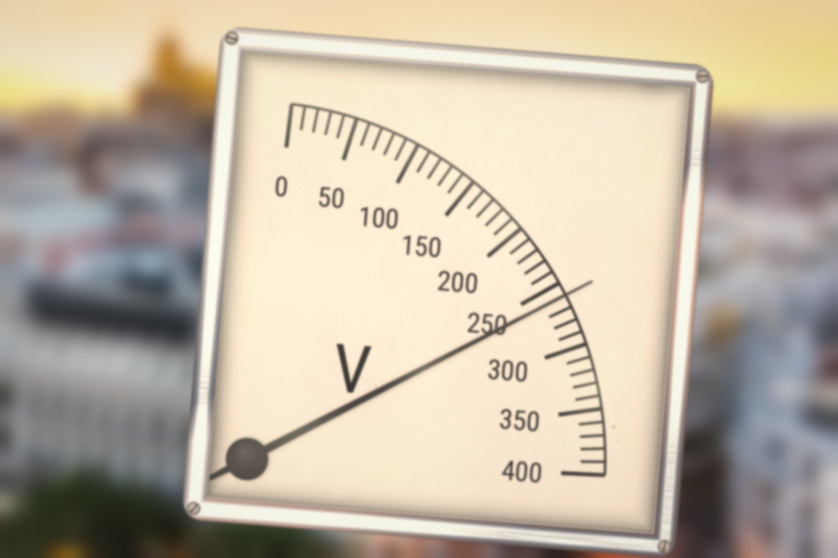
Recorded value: 260 V
